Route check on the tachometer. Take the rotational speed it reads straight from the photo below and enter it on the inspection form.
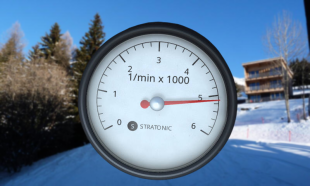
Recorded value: 5100 rpm
